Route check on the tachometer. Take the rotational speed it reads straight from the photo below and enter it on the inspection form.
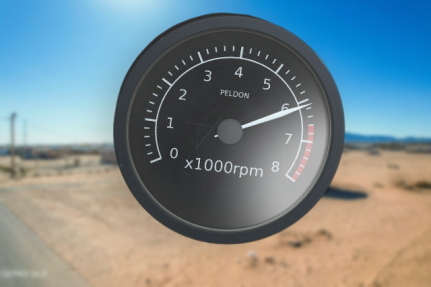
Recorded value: 6100 rpm
